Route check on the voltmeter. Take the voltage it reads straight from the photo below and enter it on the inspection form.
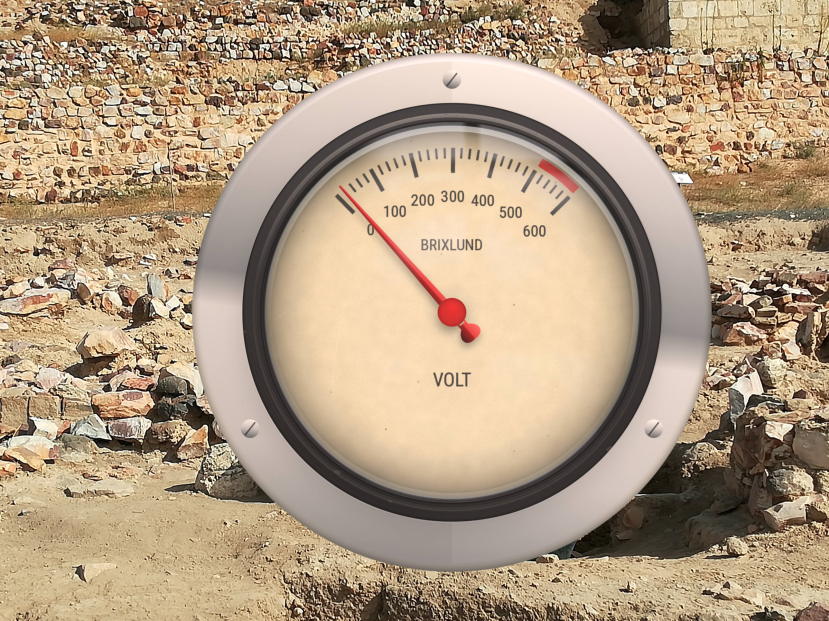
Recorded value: 20 V
